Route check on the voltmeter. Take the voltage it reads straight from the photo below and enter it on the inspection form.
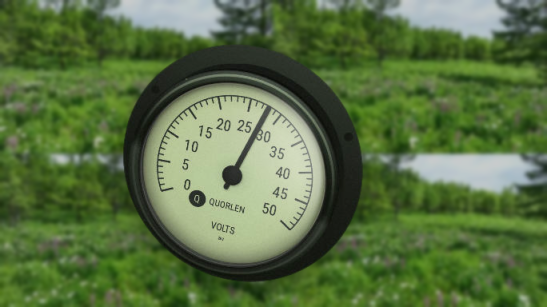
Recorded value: 28 V
